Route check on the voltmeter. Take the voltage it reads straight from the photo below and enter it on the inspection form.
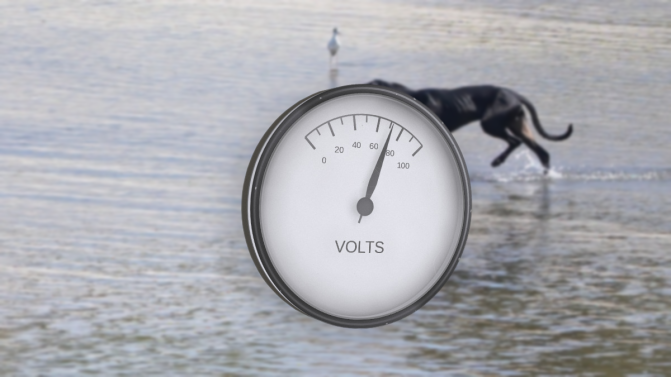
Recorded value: 70 V
